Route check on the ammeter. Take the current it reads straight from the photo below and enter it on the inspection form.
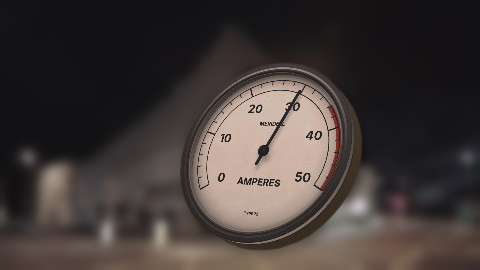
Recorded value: 30 A
